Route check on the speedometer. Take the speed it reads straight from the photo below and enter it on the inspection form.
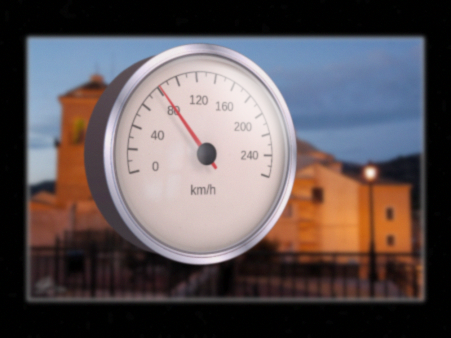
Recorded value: 80 km/h
